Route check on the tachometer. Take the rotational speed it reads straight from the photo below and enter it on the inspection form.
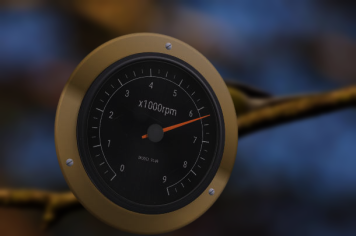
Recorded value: 6250 rpm
